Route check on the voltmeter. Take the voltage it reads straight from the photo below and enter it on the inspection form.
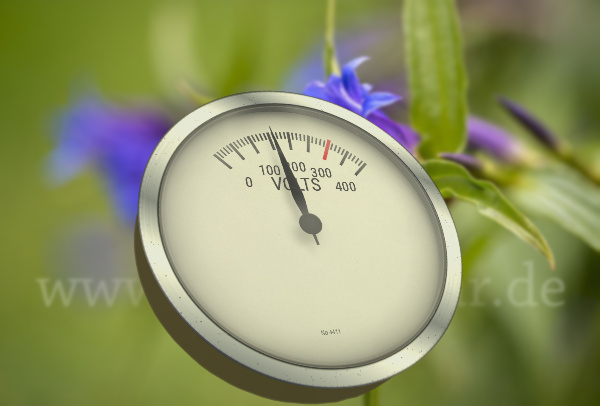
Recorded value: 150 V
